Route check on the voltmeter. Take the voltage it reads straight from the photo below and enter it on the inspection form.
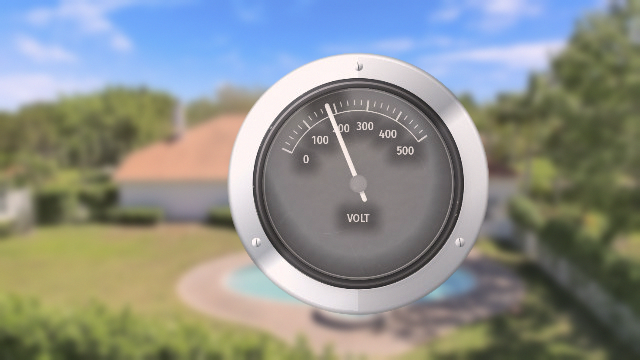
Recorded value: 180 V
